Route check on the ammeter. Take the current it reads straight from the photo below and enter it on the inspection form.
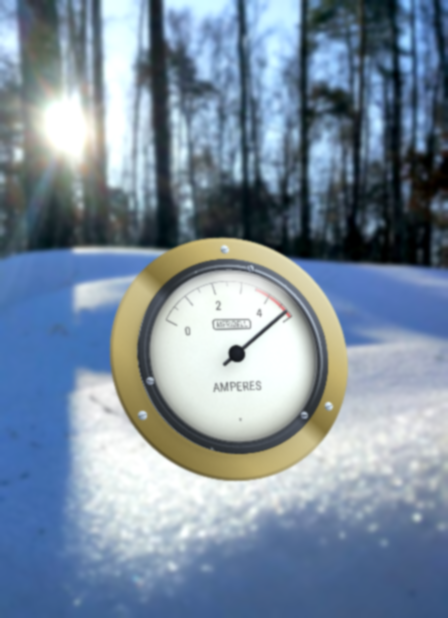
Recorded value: 4.75 A
